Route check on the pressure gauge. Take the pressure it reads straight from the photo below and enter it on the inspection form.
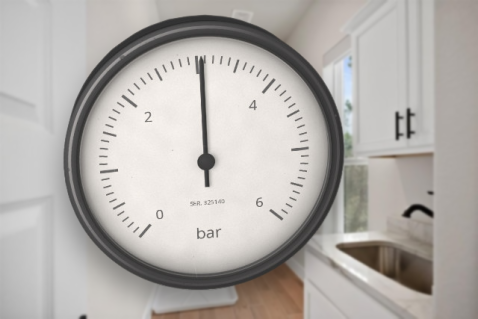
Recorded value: 3.05 bar
